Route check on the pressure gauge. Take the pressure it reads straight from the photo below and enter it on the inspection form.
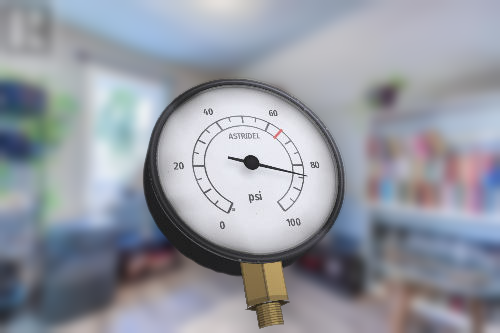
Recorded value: 85 psi
